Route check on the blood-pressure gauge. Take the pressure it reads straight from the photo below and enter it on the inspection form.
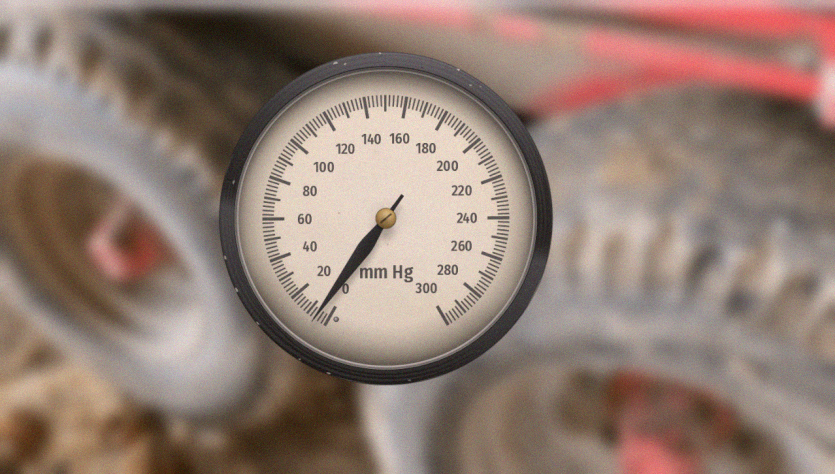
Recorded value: 6 mmHg
